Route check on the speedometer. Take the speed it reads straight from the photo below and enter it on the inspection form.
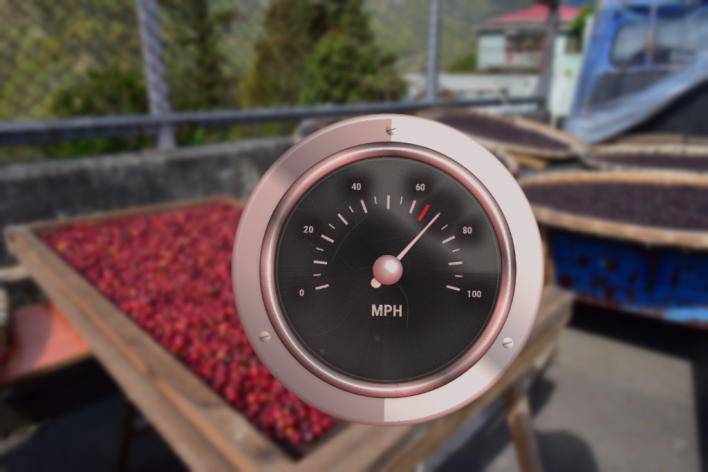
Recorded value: 70 mph
